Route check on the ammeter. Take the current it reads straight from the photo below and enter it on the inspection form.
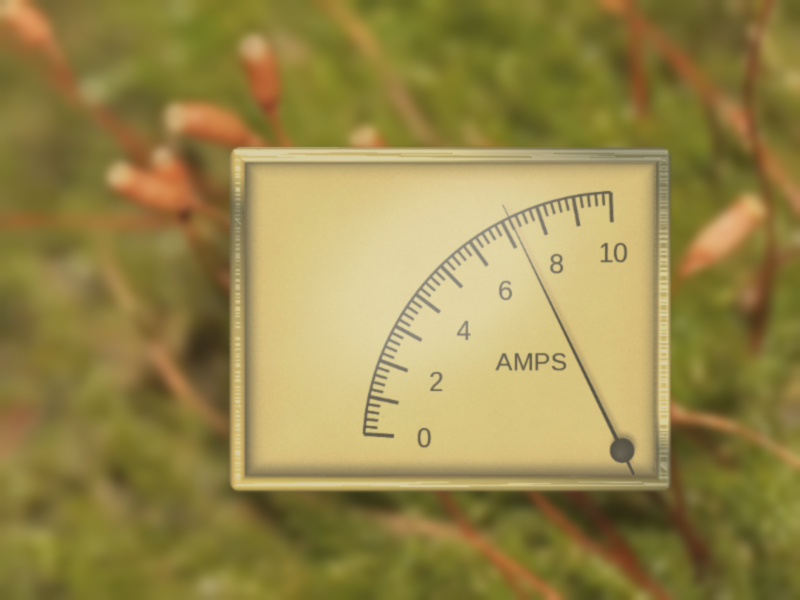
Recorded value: 7.2 A
